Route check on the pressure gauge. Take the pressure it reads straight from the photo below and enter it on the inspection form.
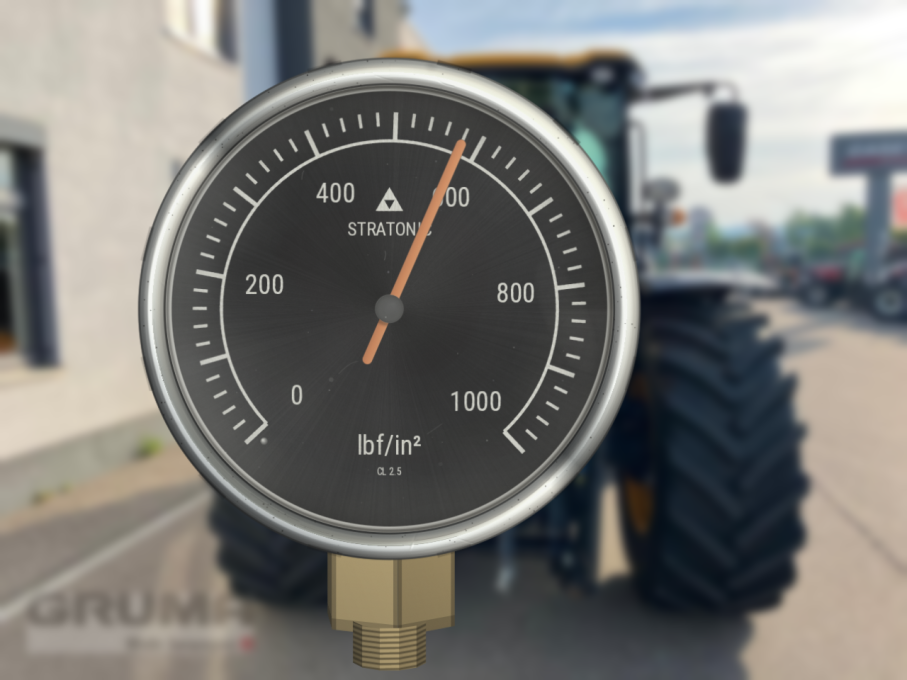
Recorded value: 580 psi
